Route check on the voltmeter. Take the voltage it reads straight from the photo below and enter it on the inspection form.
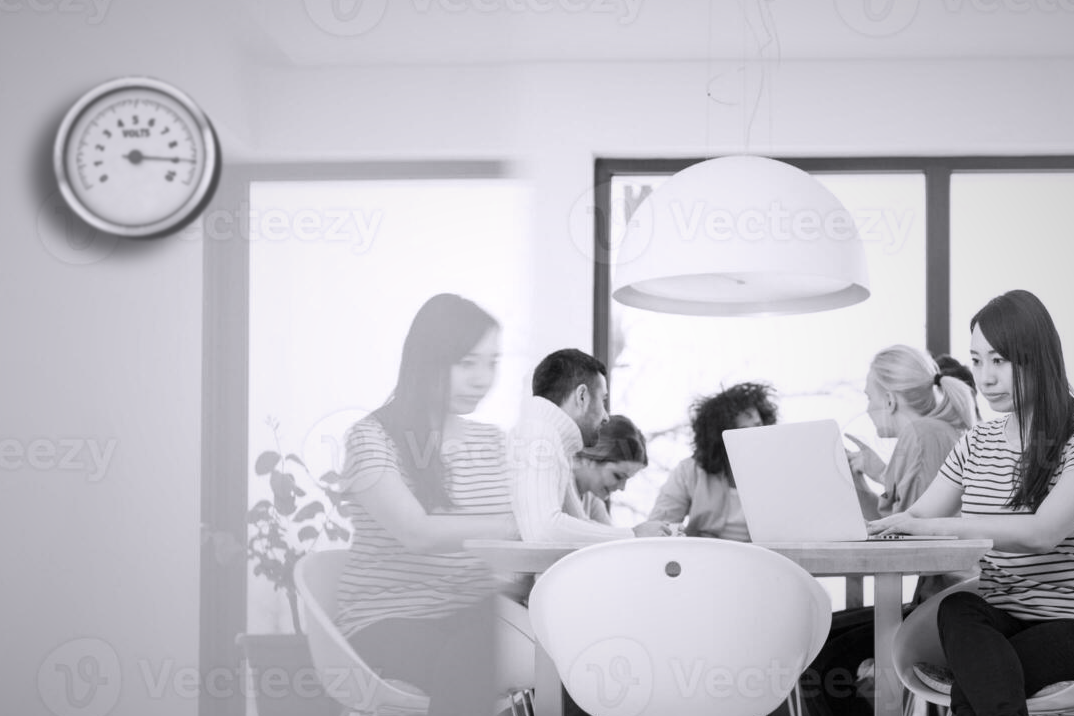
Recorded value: 9 V
